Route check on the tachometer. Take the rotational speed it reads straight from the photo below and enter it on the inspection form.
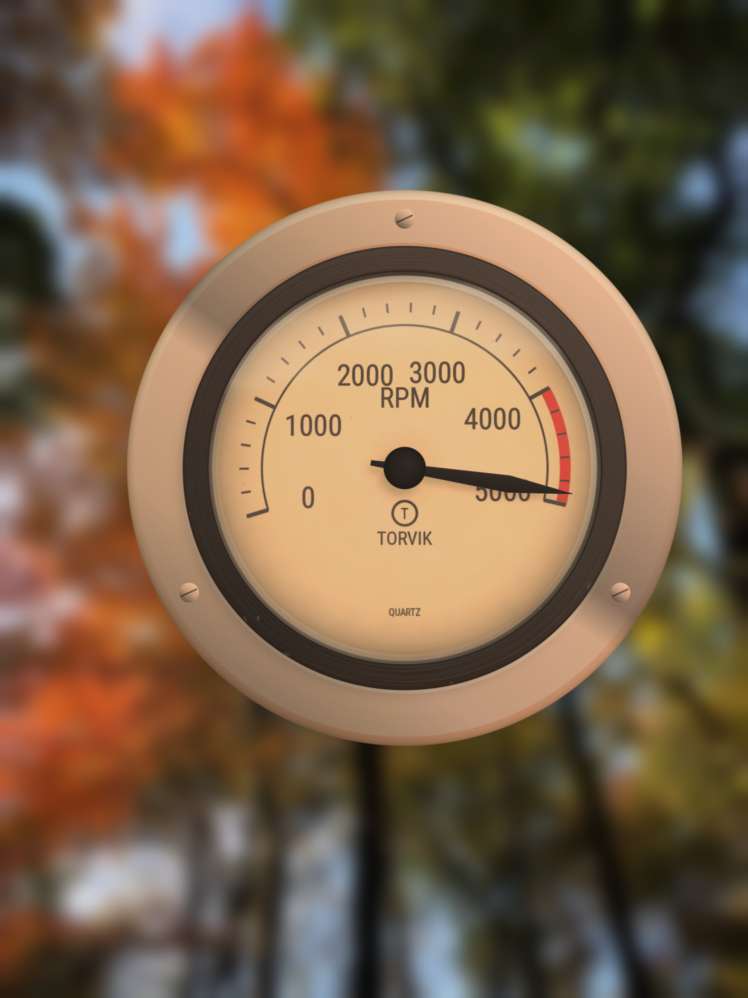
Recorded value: 4900 rpm
